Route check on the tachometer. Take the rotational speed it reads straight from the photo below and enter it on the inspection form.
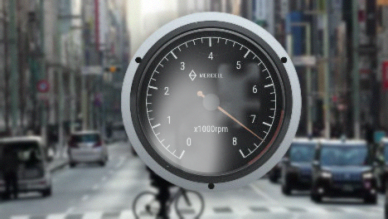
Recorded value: 7400 rpm
